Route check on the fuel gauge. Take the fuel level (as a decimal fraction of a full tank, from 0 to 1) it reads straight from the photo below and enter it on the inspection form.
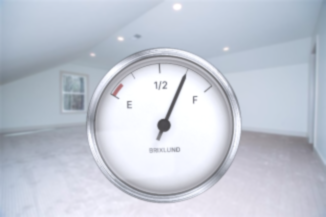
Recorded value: 0.75
